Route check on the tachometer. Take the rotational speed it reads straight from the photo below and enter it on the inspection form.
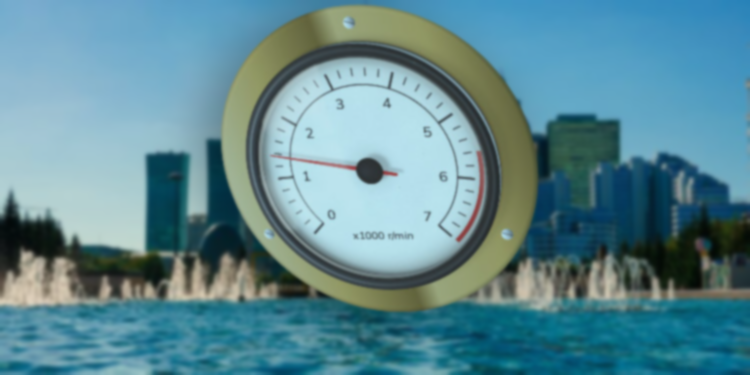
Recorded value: 1400 rpm
